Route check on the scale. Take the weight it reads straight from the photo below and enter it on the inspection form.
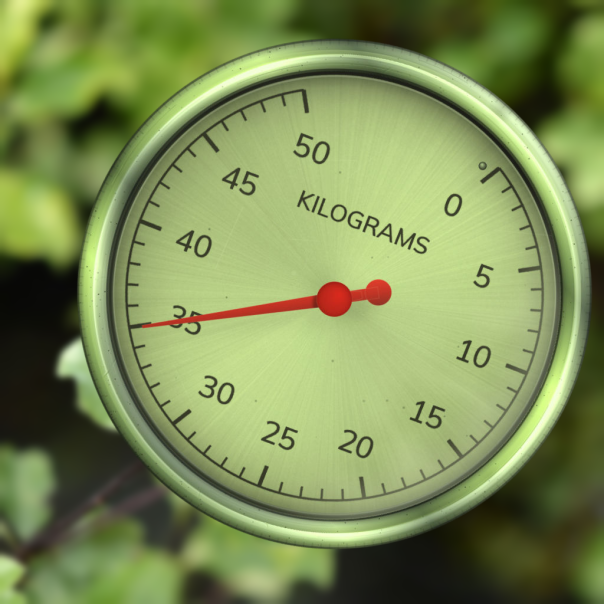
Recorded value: 35 kg
